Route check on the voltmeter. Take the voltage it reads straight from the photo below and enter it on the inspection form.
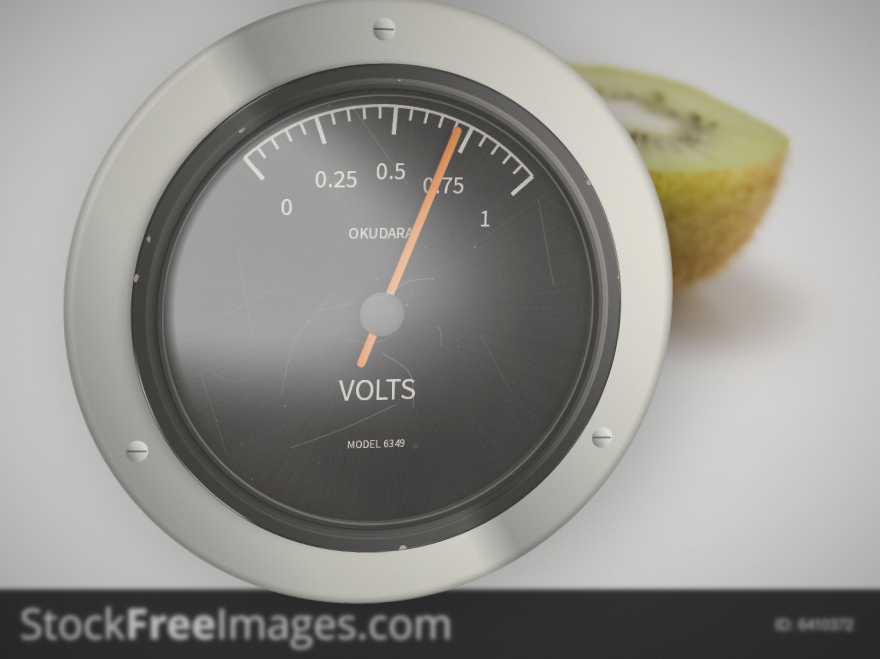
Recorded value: 0.7 V
